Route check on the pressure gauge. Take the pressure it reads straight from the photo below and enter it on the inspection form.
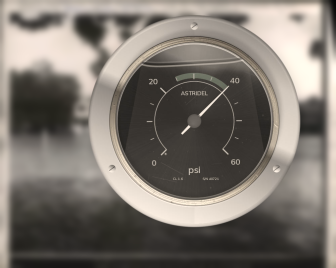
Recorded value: 40 psi
